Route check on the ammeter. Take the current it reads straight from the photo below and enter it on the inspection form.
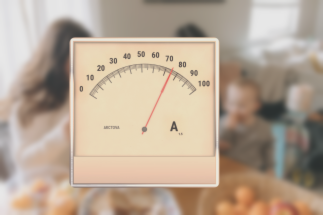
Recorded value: 75 A
